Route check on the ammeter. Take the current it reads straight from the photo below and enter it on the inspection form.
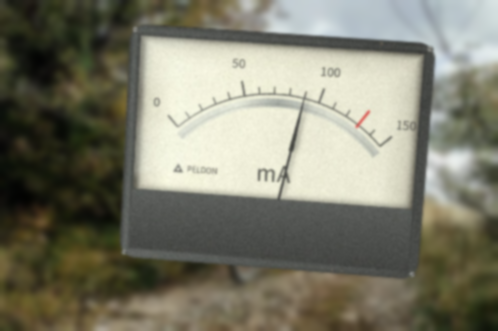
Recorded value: 90 mA
